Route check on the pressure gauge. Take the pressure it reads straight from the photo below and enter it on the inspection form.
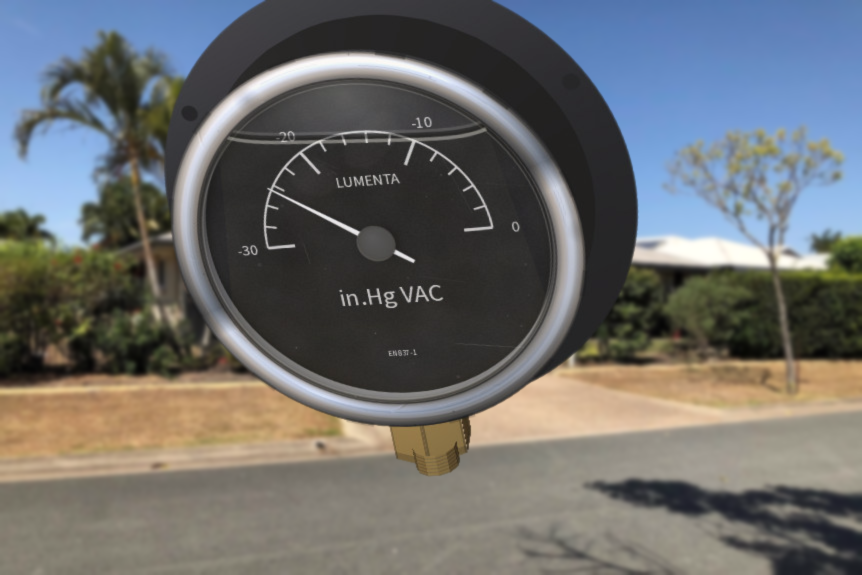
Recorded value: -24 inHg
